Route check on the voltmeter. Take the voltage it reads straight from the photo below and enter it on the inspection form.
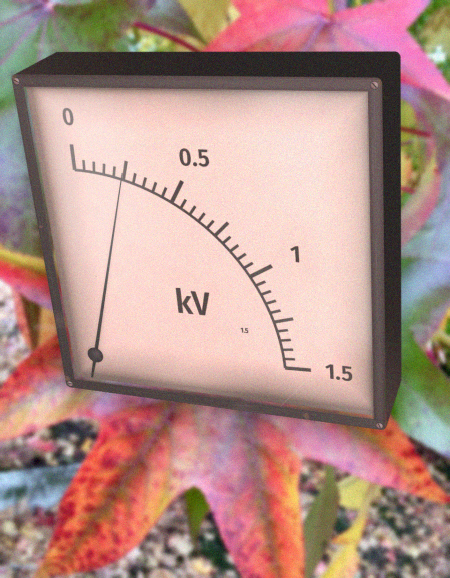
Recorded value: 0.25 kV
